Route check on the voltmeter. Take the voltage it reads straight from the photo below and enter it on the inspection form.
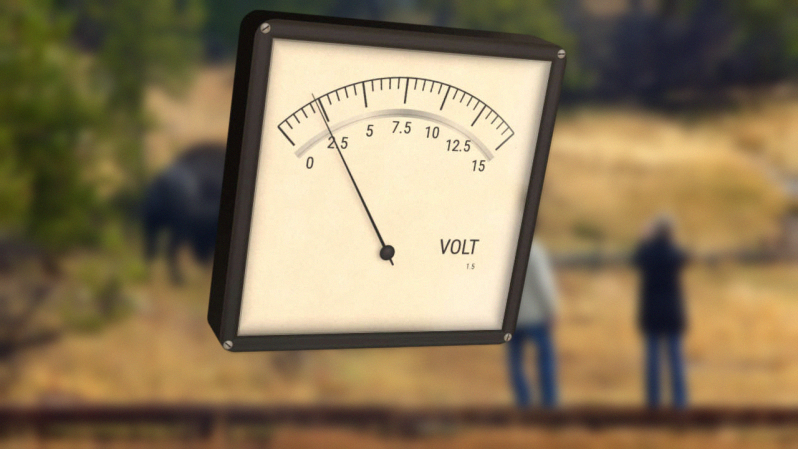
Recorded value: 2.25 V
